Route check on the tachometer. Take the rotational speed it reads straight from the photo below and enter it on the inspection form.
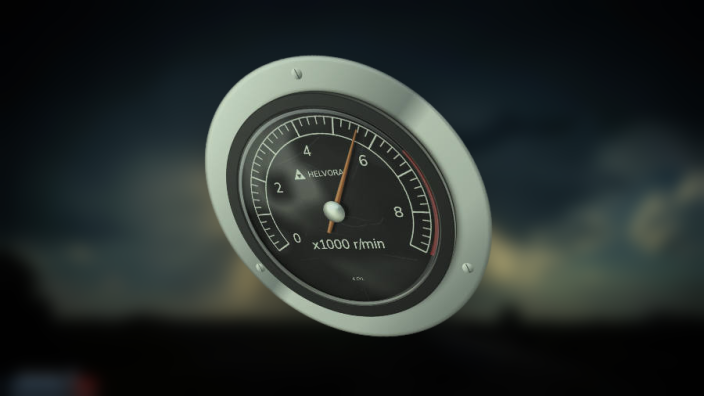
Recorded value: 5600 rpm
